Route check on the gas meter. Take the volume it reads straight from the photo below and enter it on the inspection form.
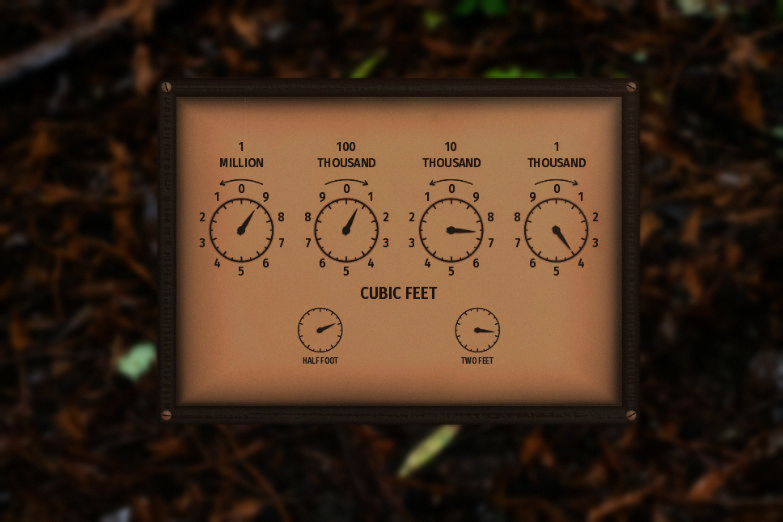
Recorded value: 907400 ft³
